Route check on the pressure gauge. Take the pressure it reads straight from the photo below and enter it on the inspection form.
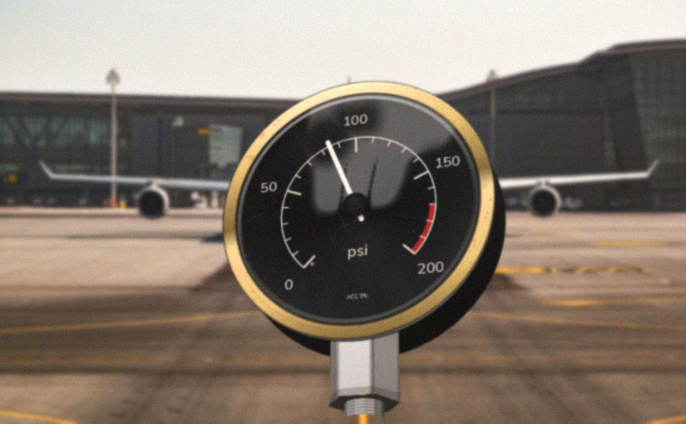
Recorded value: 85 psi
